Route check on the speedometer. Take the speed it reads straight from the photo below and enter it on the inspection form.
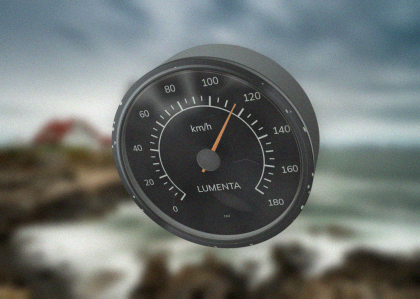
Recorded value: 115 km/h
